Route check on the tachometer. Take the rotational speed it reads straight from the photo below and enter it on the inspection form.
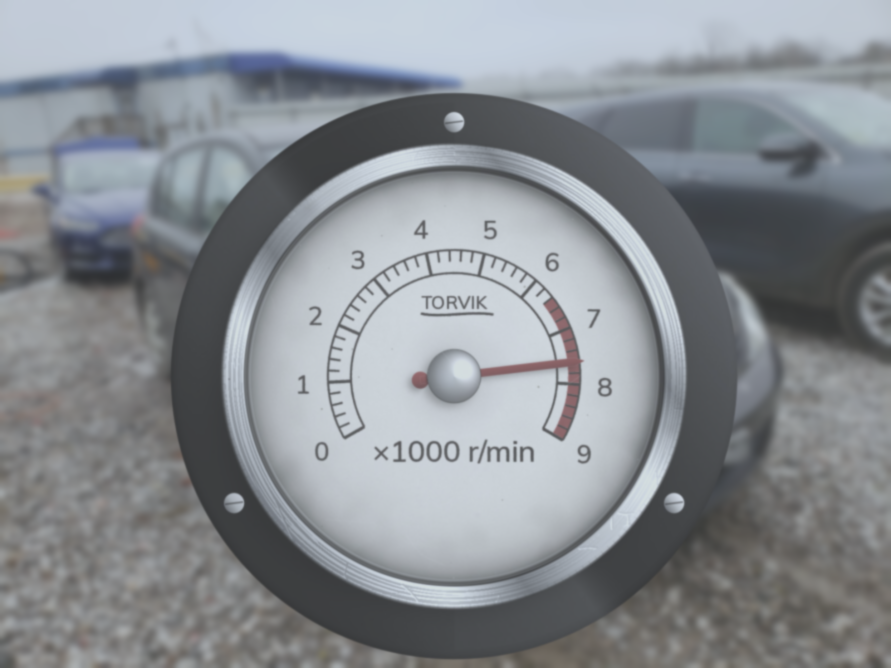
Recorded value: 7600 rpm
